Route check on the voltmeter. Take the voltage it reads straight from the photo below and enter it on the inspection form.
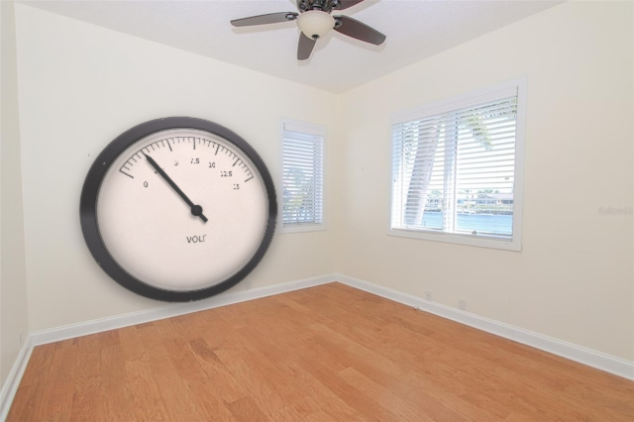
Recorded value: 2.5 V
